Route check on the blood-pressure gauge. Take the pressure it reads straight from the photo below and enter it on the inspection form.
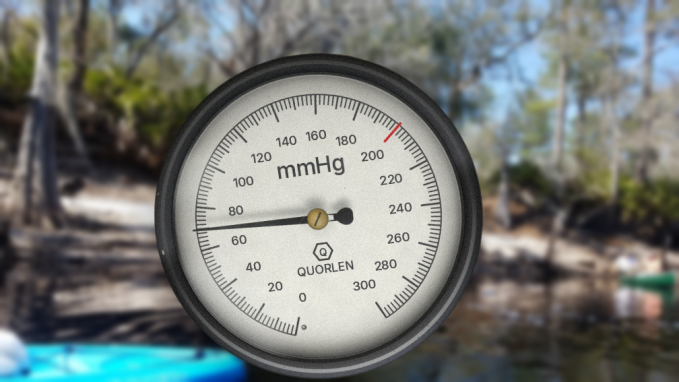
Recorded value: 70 mmHg
